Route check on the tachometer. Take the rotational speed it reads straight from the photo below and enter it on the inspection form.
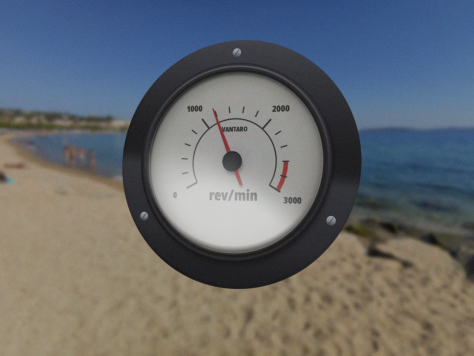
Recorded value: 1200 rpm
